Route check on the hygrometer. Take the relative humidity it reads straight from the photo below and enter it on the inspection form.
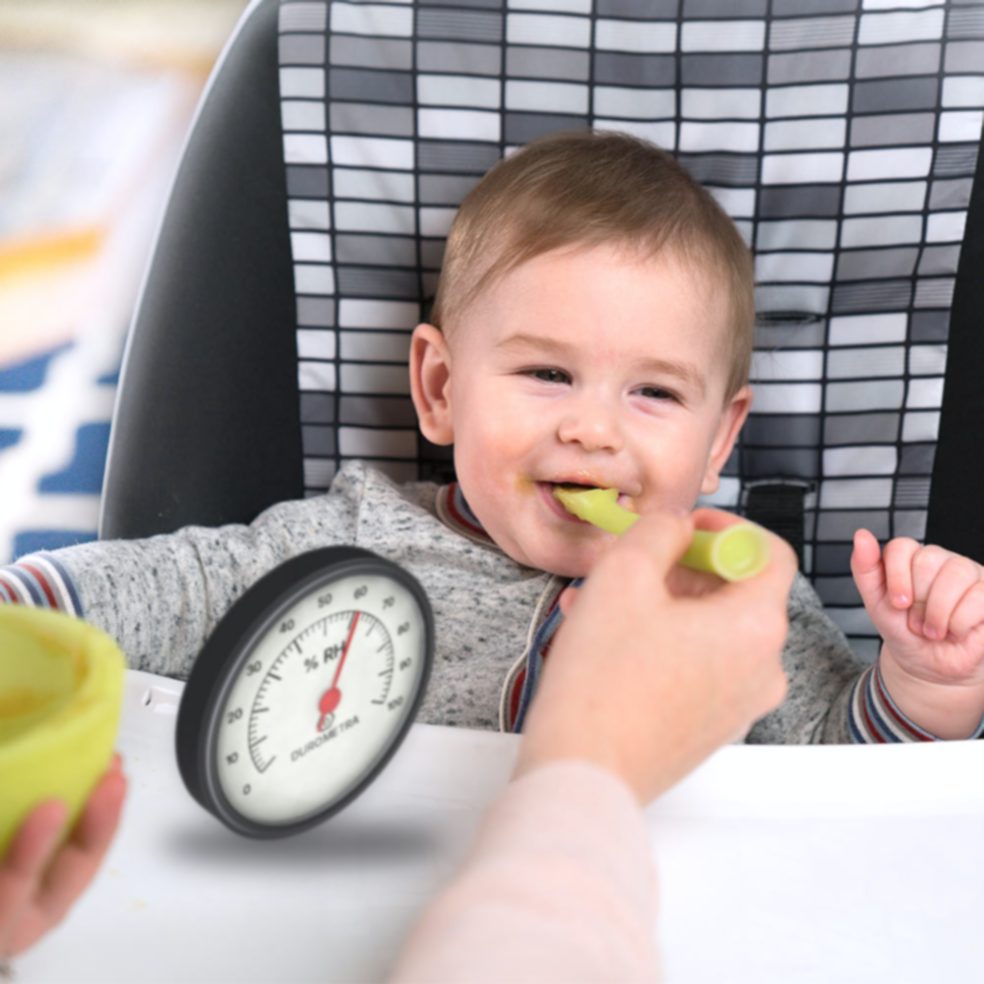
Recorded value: 60 %
